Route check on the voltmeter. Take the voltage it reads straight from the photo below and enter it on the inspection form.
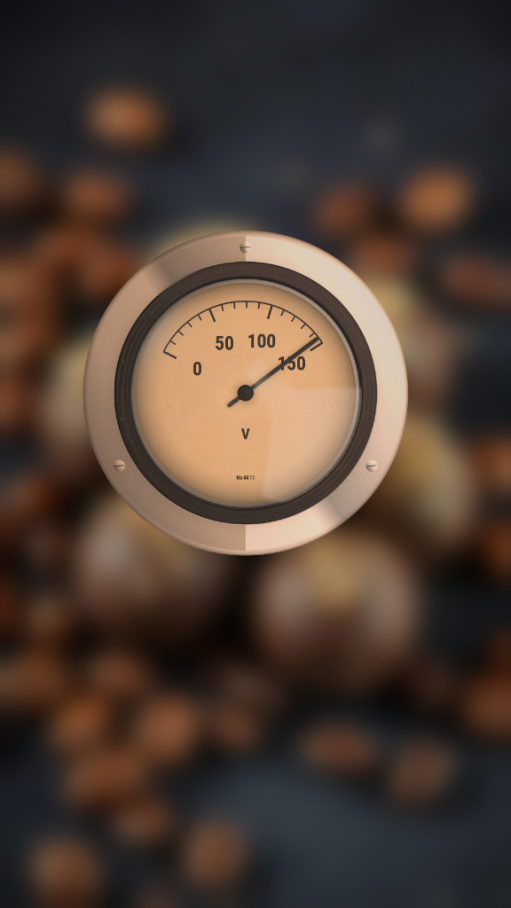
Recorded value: 145 V
